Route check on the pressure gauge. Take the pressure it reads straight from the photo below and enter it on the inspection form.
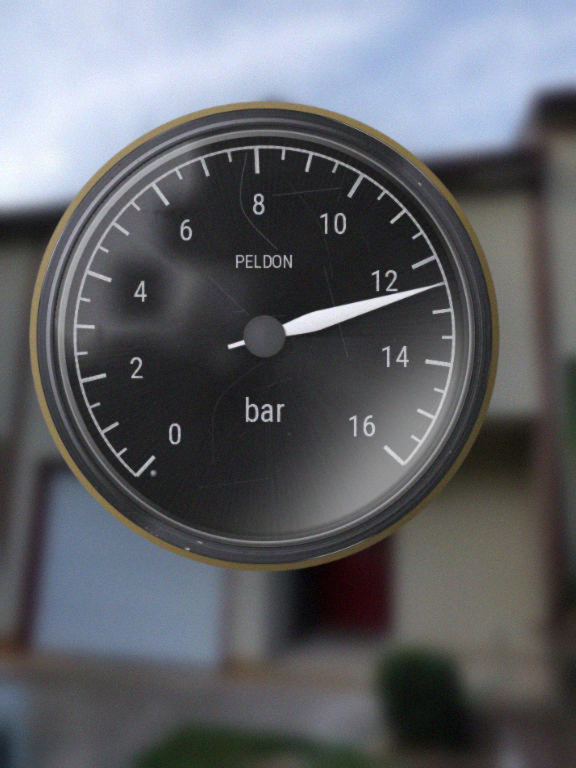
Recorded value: 12.5 bar
